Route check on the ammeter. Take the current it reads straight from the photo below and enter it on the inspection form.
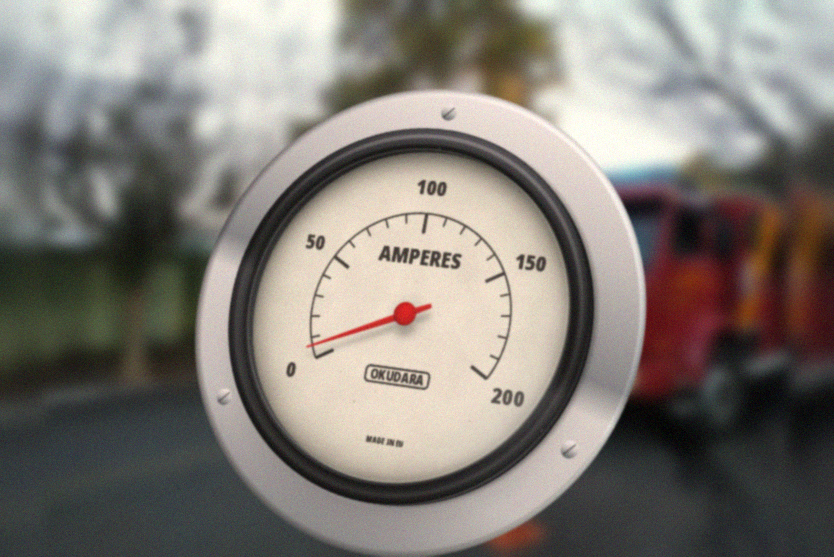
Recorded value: 5 A
